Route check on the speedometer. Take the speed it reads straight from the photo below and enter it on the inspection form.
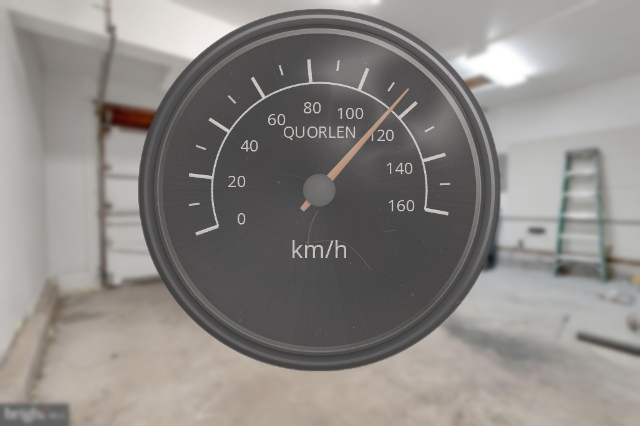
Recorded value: 115 km/h
